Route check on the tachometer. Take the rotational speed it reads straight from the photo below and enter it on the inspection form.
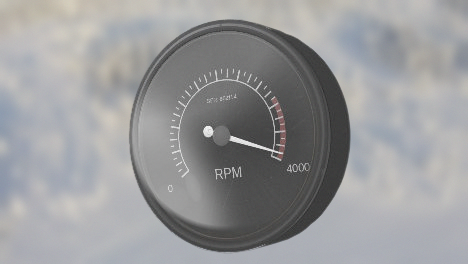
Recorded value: 3900 rpm
